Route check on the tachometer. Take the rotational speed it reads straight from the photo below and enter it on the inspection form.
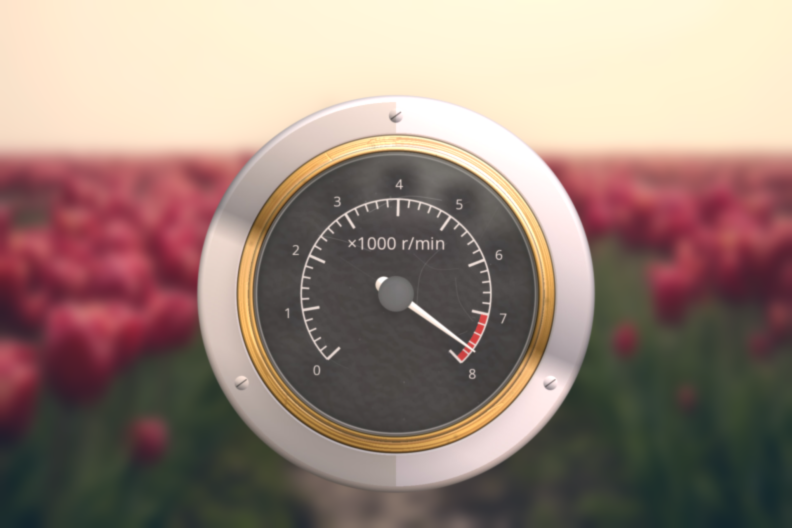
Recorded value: 7700 rpm
